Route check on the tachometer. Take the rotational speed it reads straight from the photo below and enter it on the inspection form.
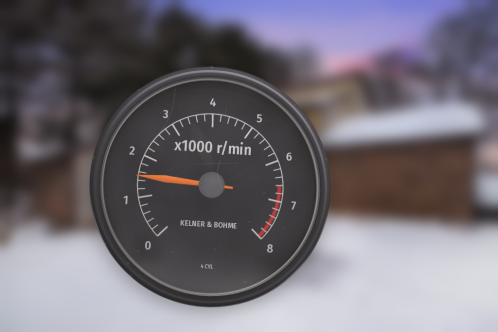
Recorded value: 1500 rpm
